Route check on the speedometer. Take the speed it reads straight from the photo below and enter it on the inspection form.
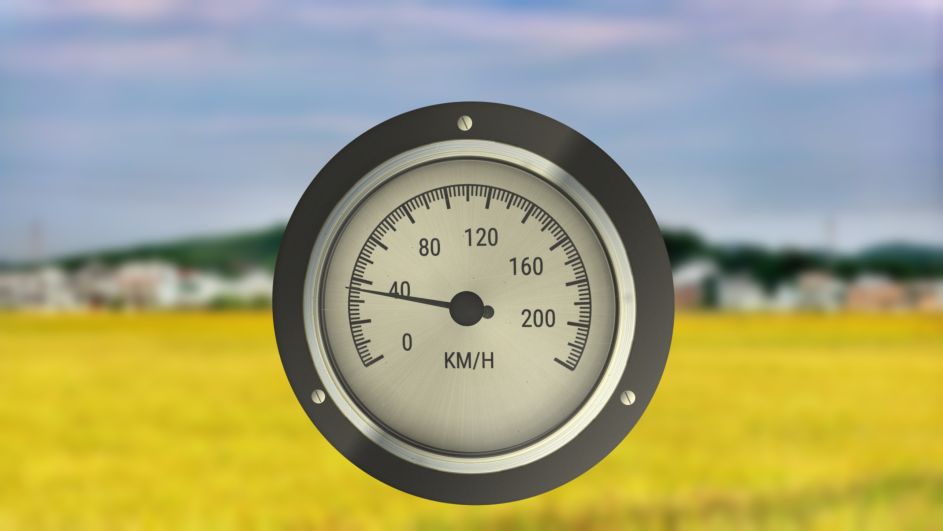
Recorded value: 36 km/h
